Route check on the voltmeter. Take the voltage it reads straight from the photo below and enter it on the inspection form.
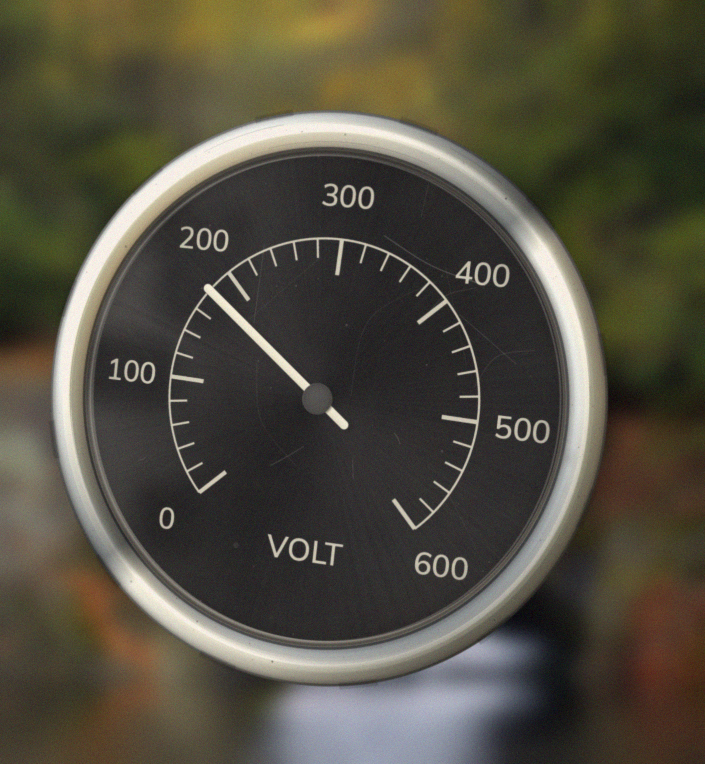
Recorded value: 180 V
